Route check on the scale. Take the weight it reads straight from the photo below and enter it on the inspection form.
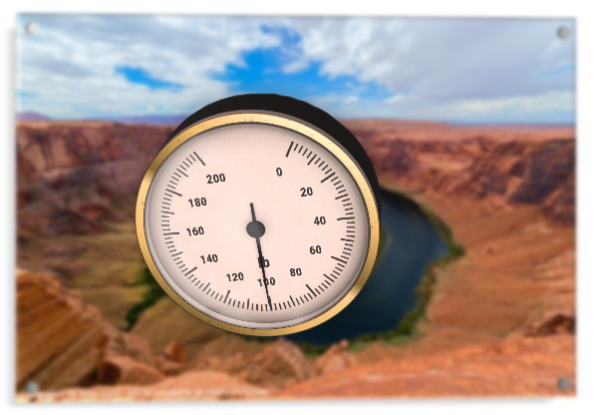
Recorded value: 100 lb
